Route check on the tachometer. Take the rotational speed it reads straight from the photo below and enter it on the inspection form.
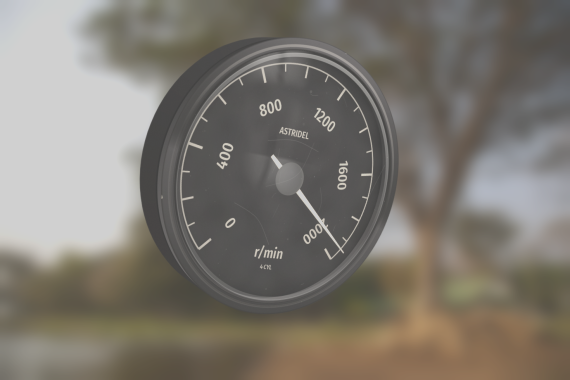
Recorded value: 1950 rpm
